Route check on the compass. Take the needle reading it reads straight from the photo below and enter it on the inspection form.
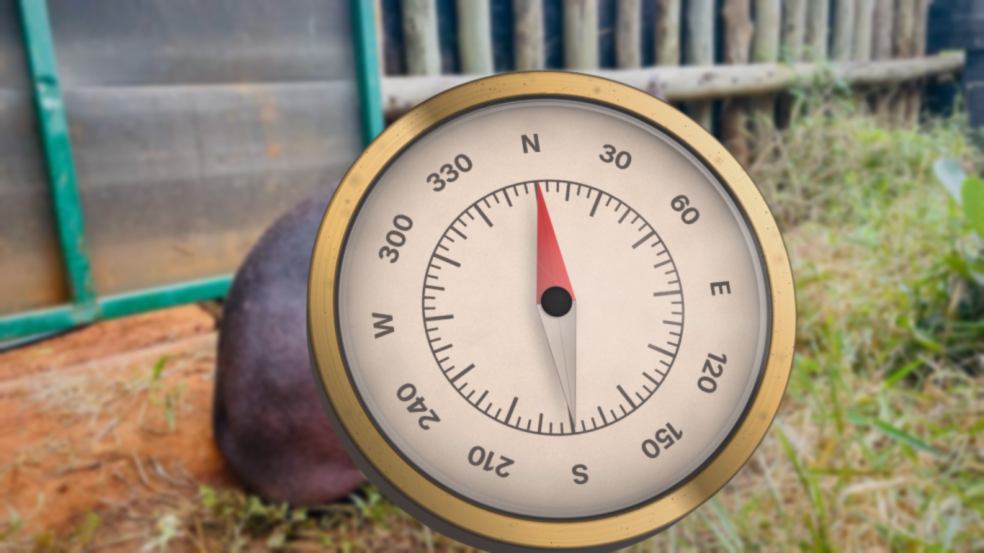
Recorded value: 0 °
